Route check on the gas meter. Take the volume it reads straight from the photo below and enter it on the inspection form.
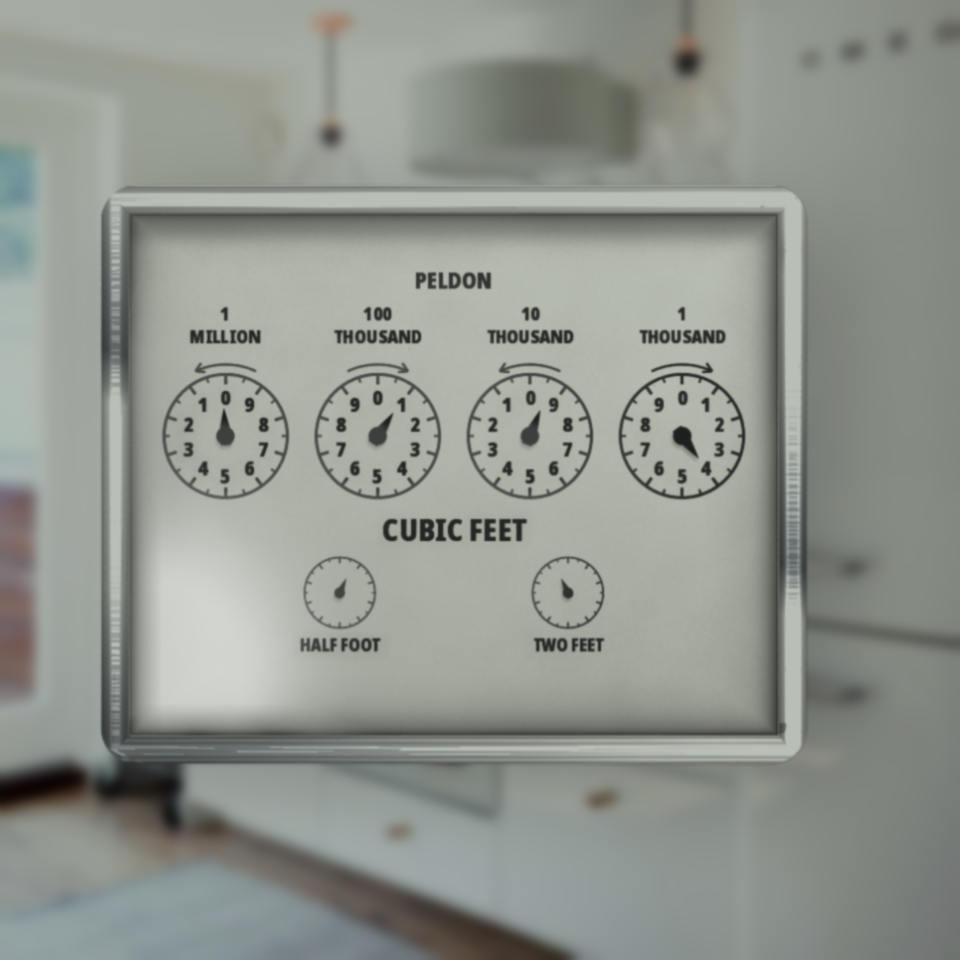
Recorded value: 9400 ft³
